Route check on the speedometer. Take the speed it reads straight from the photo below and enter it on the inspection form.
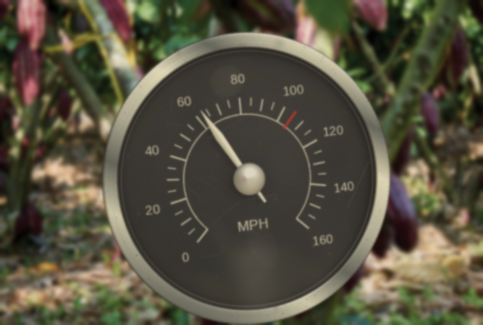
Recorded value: 62.5 mph
